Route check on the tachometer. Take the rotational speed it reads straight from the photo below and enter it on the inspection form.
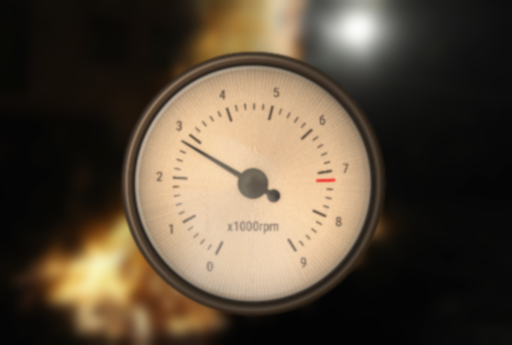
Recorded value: 2800 rpm
